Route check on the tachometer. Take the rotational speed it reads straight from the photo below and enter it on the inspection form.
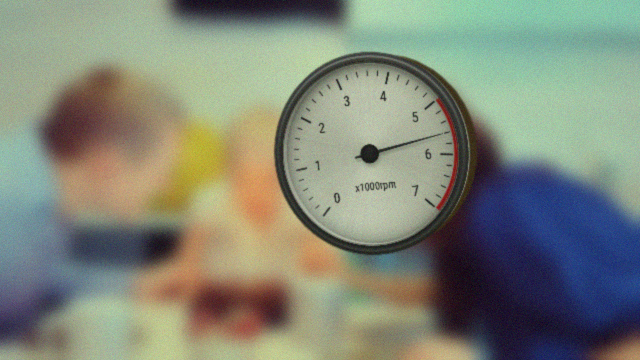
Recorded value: 5600 rpm
